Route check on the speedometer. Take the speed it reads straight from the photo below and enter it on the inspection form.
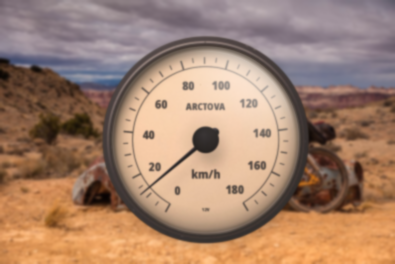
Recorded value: 12.5 km/h
